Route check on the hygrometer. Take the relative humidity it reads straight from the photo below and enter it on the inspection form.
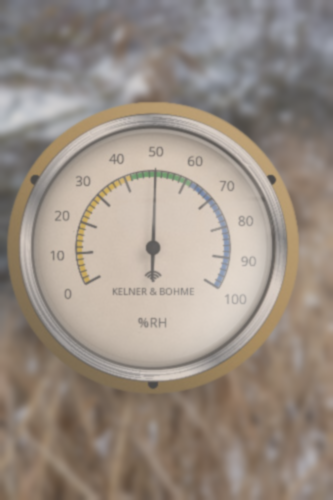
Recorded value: 50 %
